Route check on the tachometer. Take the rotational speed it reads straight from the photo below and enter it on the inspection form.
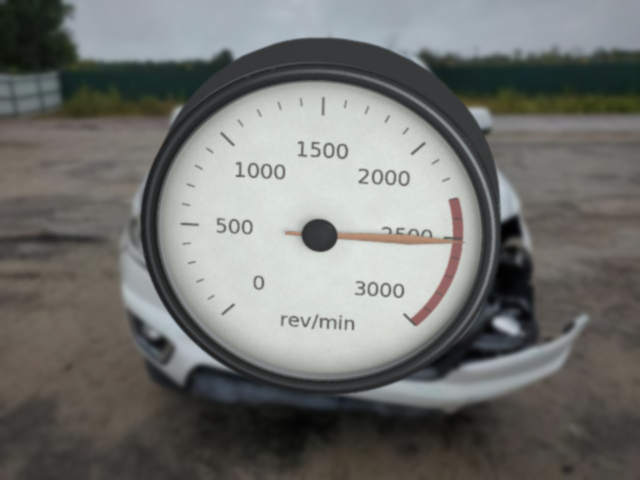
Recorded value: 2500 rpm
